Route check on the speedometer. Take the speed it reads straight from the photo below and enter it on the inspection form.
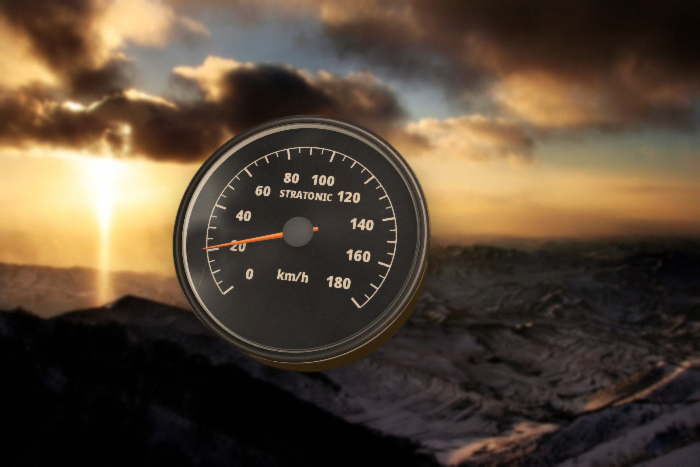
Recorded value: 20 km/h
